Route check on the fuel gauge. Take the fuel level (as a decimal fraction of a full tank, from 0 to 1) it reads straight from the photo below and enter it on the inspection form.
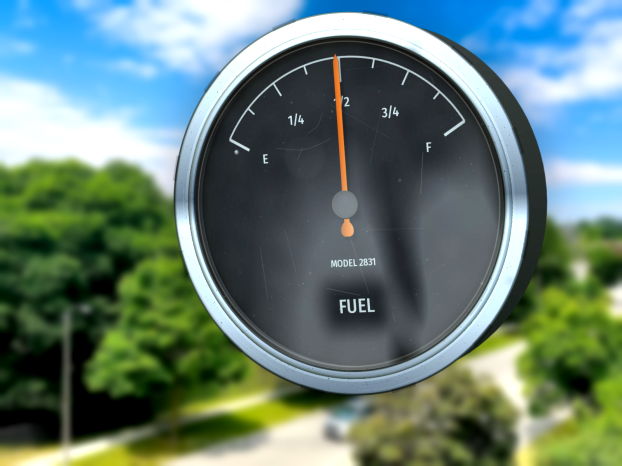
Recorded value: 0.5
